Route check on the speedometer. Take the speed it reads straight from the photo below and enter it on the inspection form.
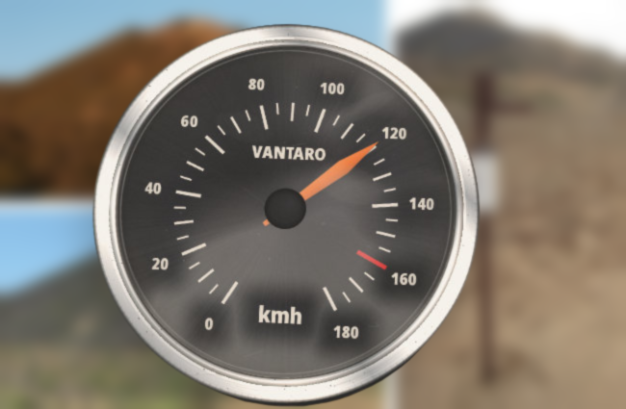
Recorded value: 120 km/h
